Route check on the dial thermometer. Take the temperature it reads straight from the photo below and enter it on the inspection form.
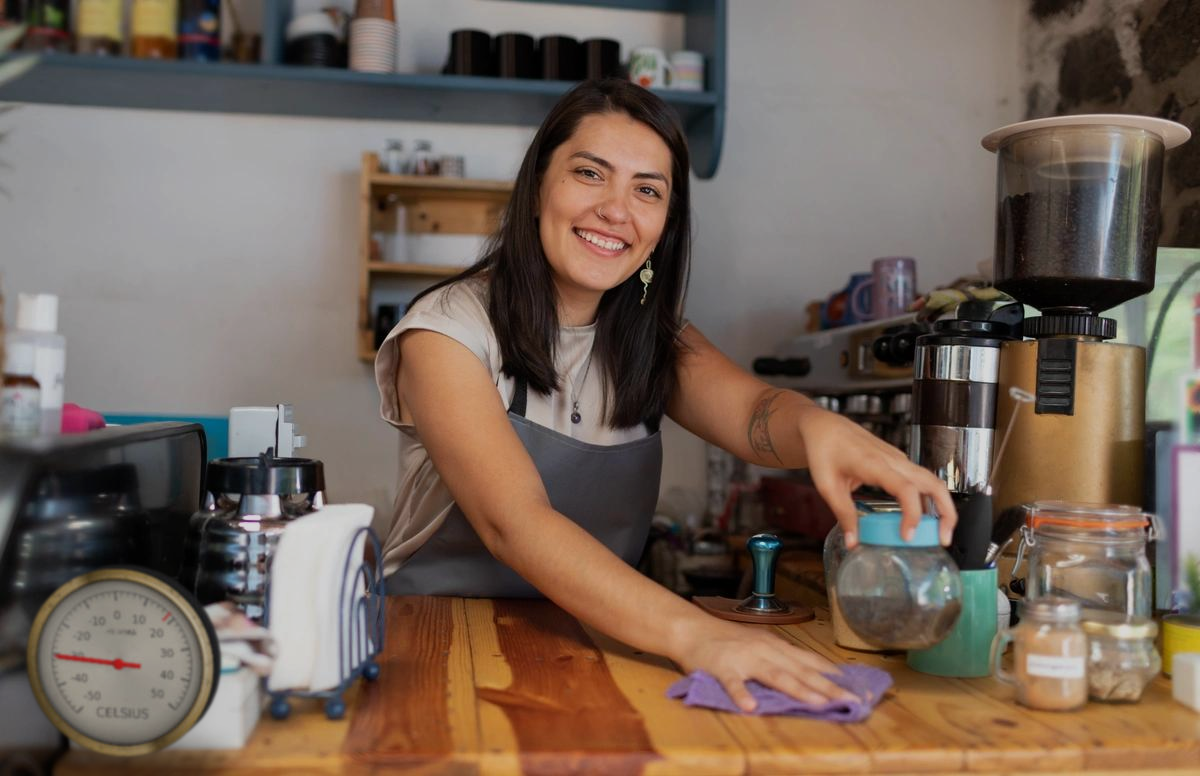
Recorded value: -30 °C
